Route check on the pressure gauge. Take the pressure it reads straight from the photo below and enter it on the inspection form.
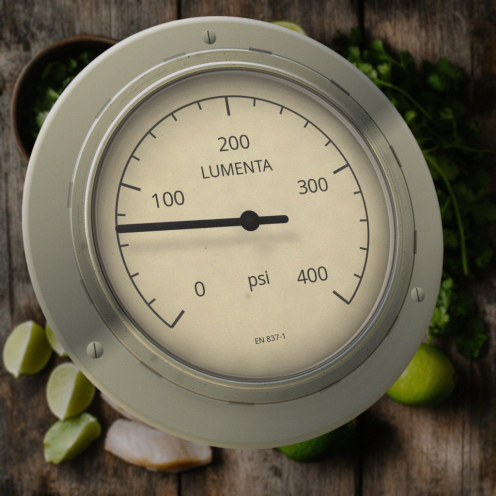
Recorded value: 70 psi
